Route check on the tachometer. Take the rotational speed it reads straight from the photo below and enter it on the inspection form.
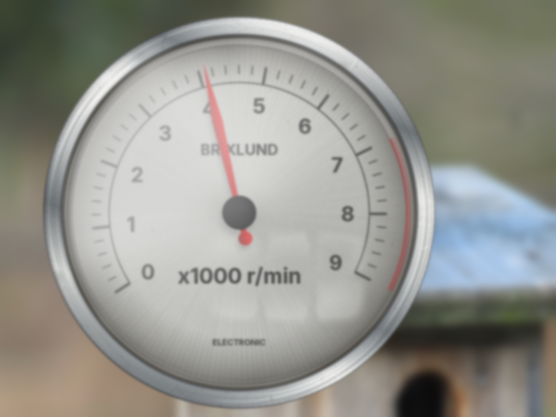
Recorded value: 4100 rpm
